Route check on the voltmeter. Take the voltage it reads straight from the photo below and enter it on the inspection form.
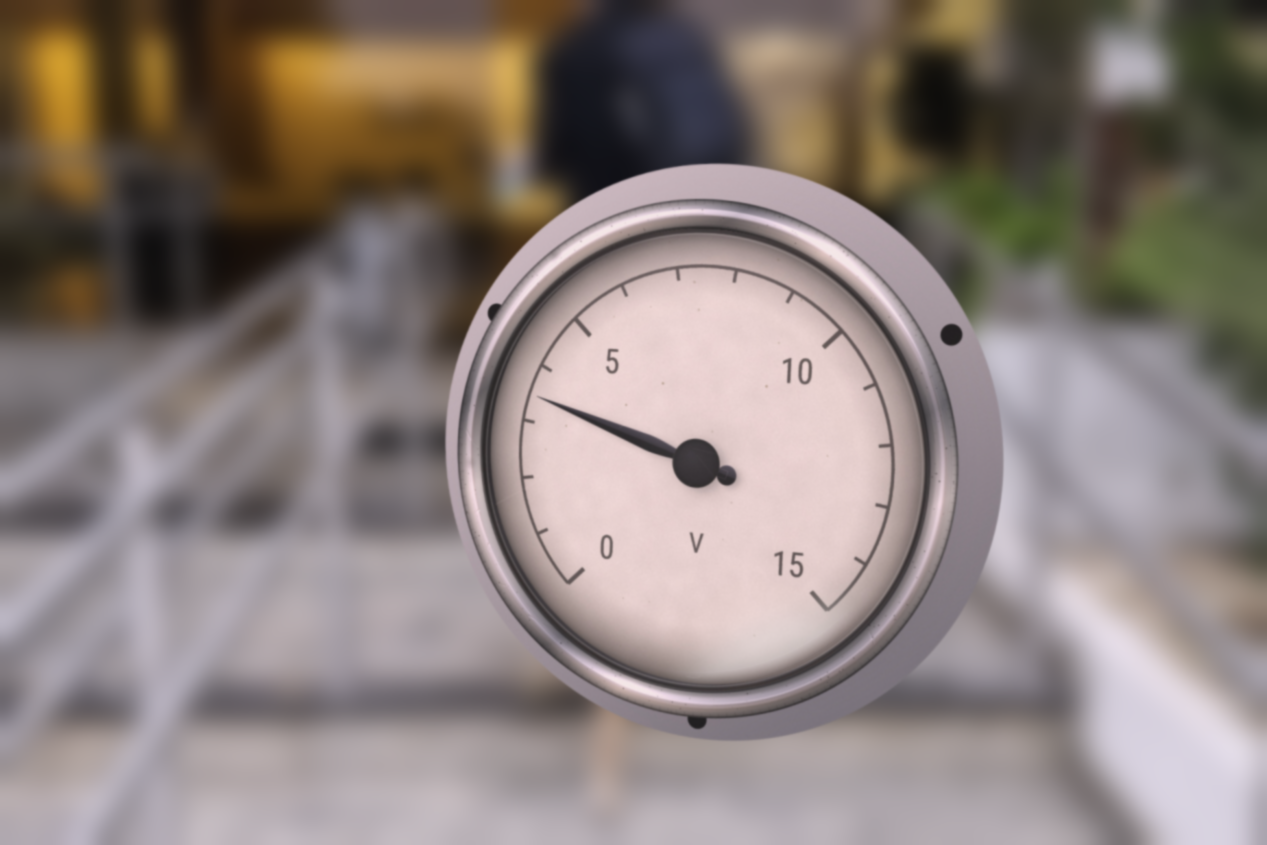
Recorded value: 3.5 V
